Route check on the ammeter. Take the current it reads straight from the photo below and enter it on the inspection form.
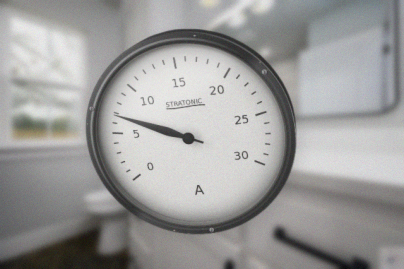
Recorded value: 7 A
